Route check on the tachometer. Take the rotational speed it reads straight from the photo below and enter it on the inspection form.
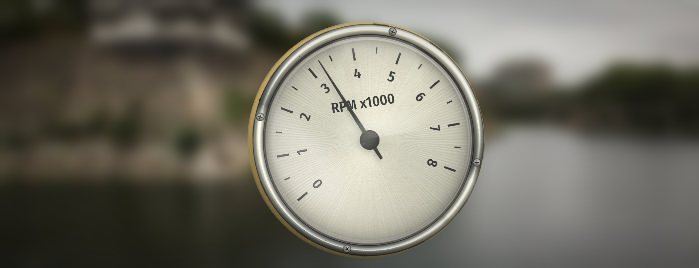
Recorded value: 3250 rpm
